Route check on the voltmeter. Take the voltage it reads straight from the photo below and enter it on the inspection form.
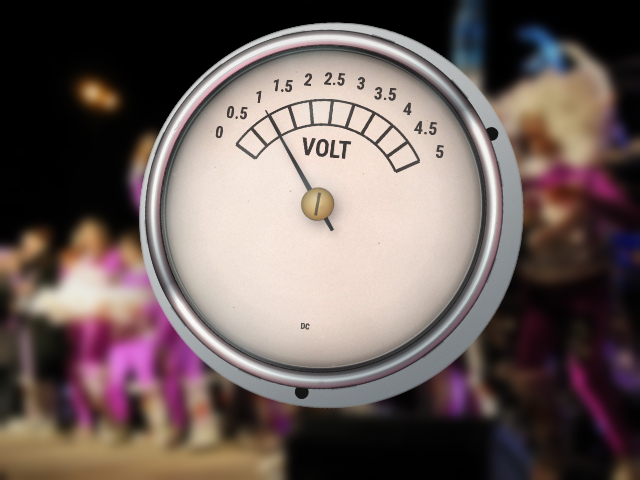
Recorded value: 1 V
